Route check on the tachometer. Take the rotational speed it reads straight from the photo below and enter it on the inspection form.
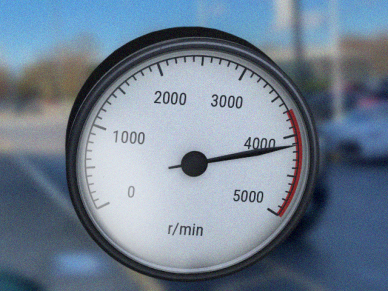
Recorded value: 4100 rpm
